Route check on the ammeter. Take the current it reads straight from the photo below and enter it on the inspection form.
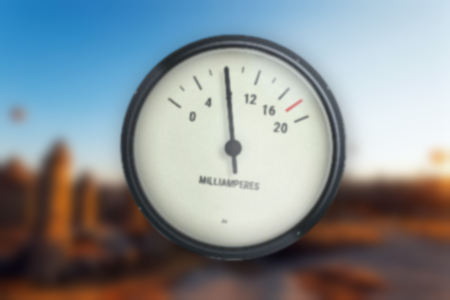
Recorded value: 8 mA
